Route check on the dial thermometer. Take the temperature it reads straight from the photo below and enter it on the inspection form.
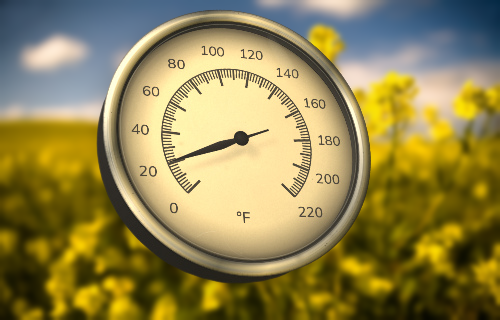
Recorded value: 20 °F
